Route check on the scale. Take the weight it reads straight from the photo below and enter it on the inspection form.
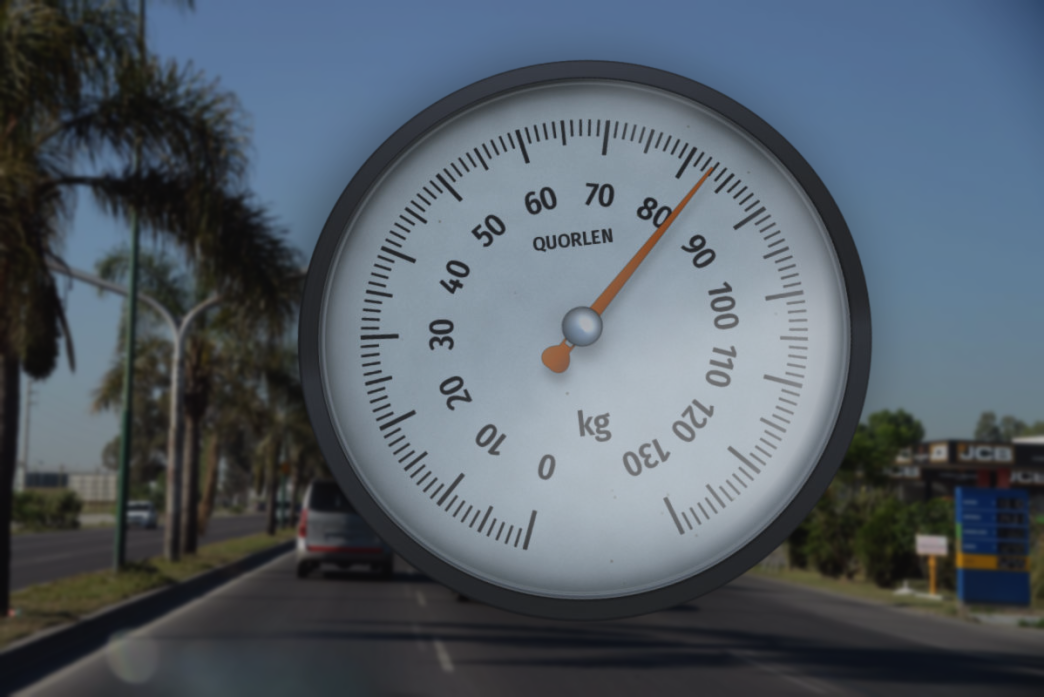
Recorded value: 83 kg
